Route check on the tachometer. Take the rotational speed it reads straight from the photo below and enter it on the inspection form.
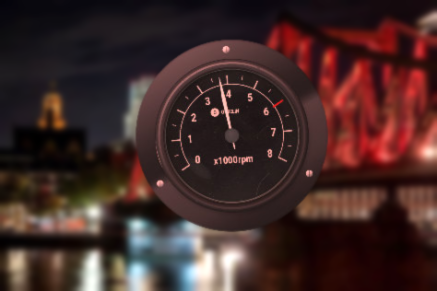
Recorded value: 3750 rpm
